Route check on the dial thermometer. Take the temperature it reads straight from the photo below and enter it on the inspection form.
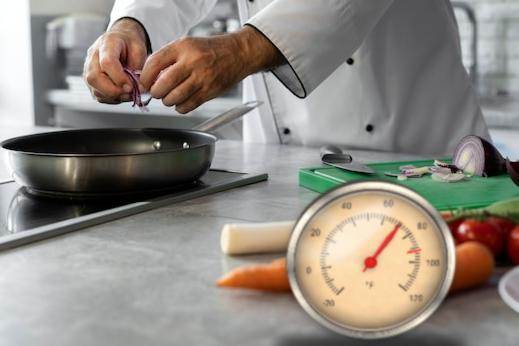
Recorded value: 70 °F
